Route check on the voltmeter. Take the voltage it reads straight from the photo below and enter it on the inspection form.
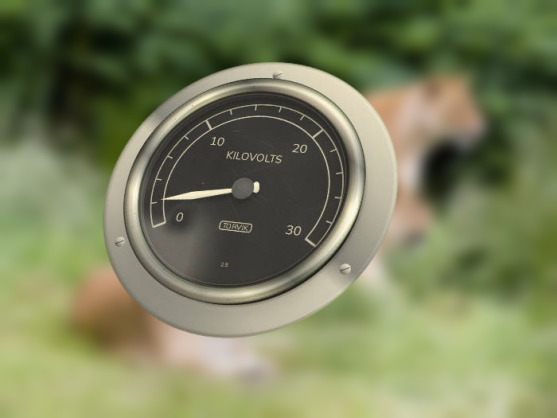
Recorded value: 2 kV
